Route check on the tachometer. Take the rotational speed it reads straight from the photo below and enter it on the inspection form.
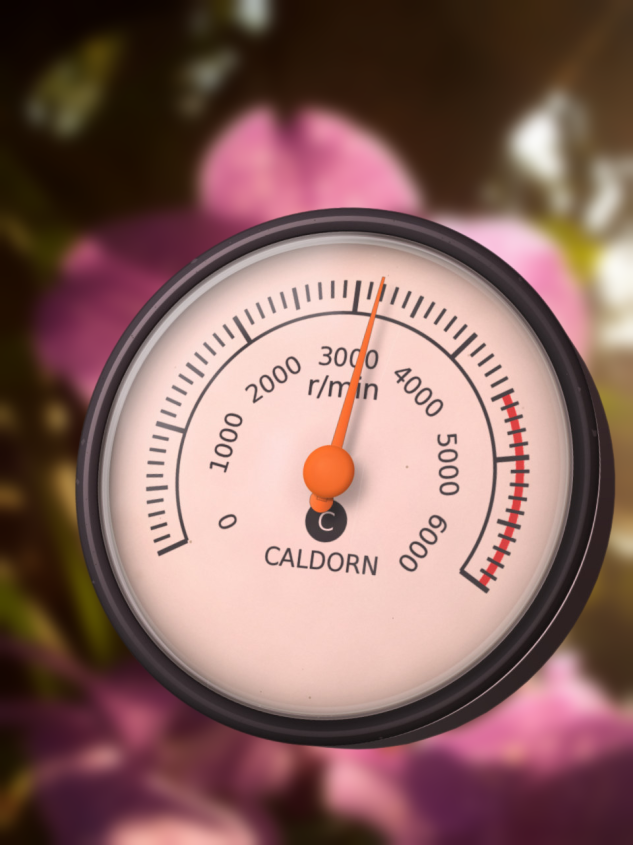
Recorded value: 3200 rpm
